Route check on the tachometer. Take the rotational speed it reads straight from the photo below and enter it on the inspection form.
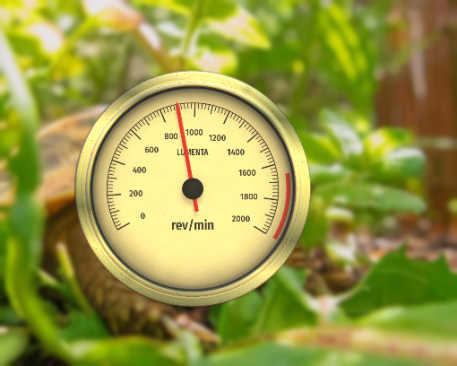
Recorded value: 900 rpm
